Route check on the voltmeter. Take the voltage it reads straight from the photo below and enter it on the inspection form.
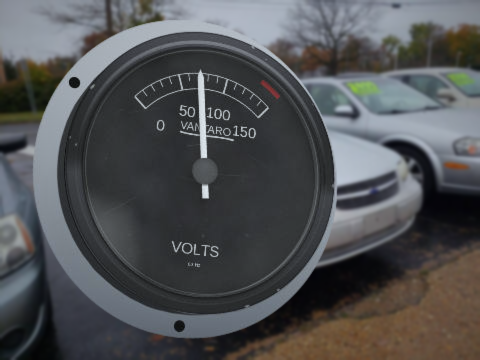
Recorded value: 70 V
